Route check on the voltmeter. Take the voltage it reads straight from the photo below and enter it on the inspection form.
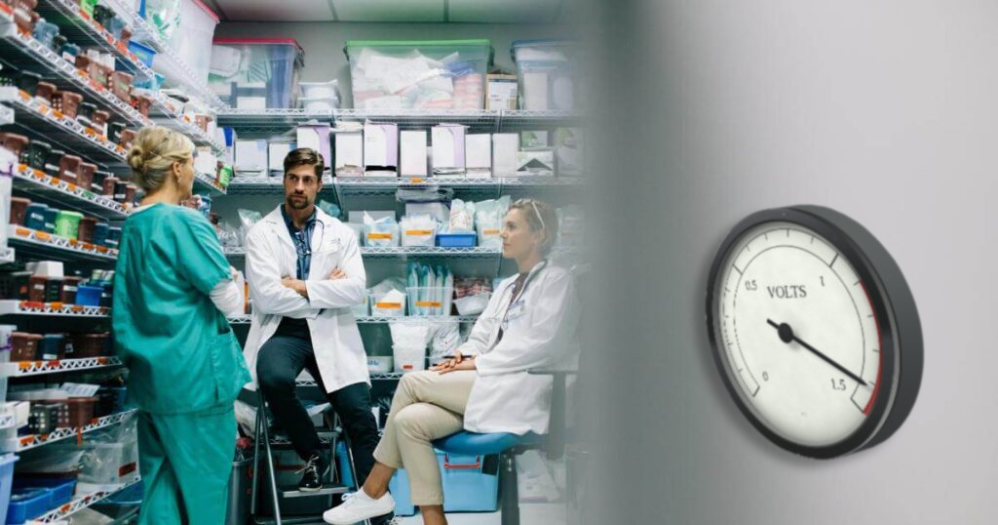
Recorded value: 1.4 V
